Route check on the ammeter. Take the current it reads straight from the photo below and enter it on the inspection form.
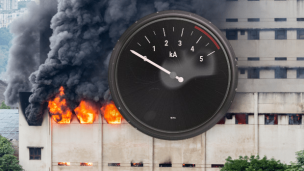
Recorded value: 0 kA
